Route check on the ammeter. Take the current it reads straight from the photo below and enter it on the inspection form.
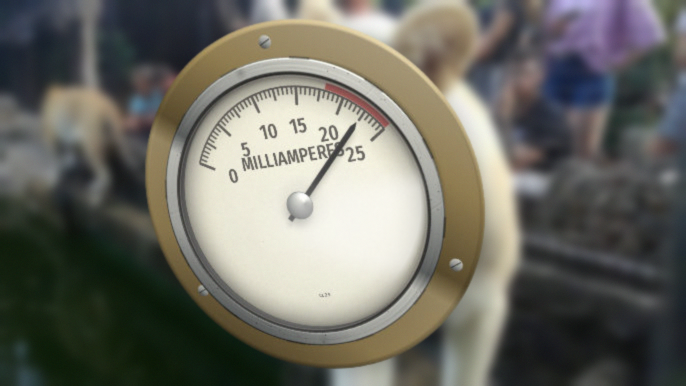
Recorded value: 22.5 mA
